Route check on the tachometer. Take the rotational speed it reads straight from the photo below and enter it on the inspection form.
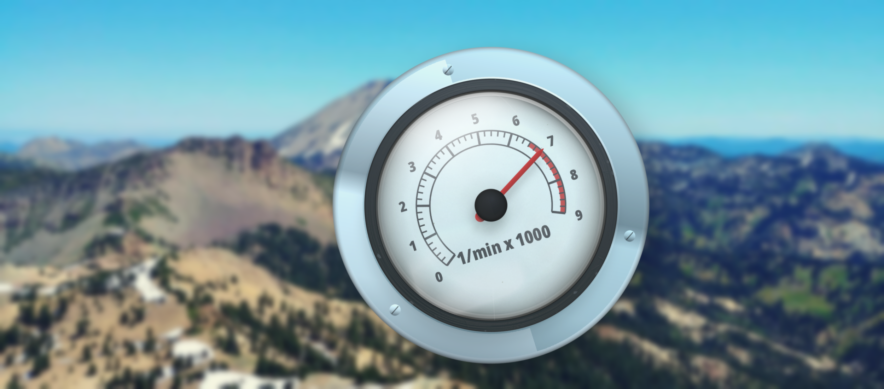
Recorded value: 7000 rpm
